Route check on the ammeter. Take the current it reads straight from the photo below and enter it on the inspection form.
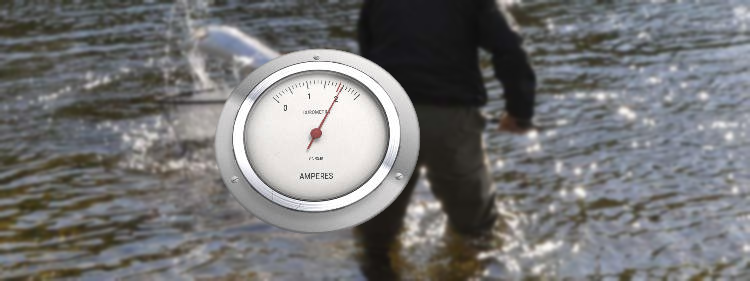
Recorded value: 2 A
